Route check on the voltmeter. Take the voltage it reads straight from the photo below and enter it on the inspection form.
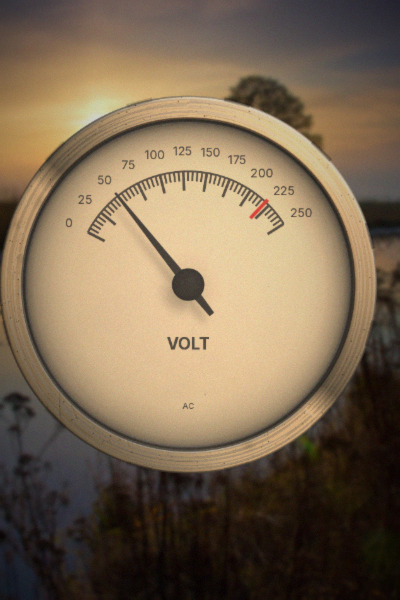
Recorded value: 50 V
